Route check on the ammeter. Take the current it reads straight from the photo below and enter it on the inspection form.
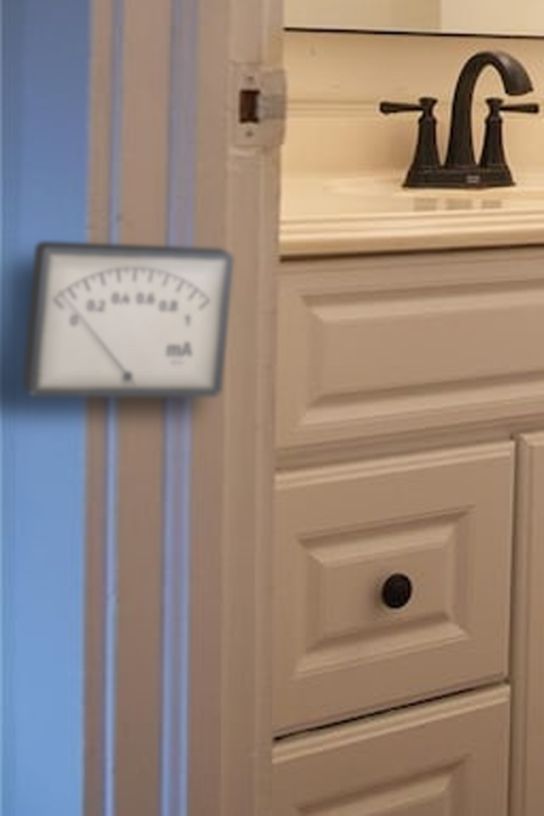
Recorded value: 0.05 mA
